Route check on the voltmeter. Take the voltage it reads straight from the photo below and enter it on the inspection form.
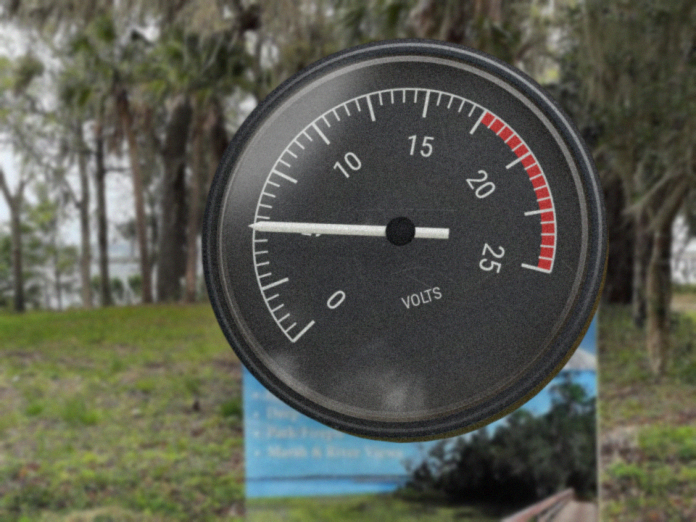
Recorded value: 5 V
